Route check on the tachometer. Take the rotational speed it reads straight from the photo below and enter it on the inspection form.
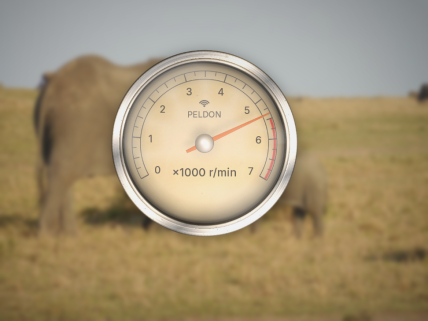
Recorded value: 5375 rpm
